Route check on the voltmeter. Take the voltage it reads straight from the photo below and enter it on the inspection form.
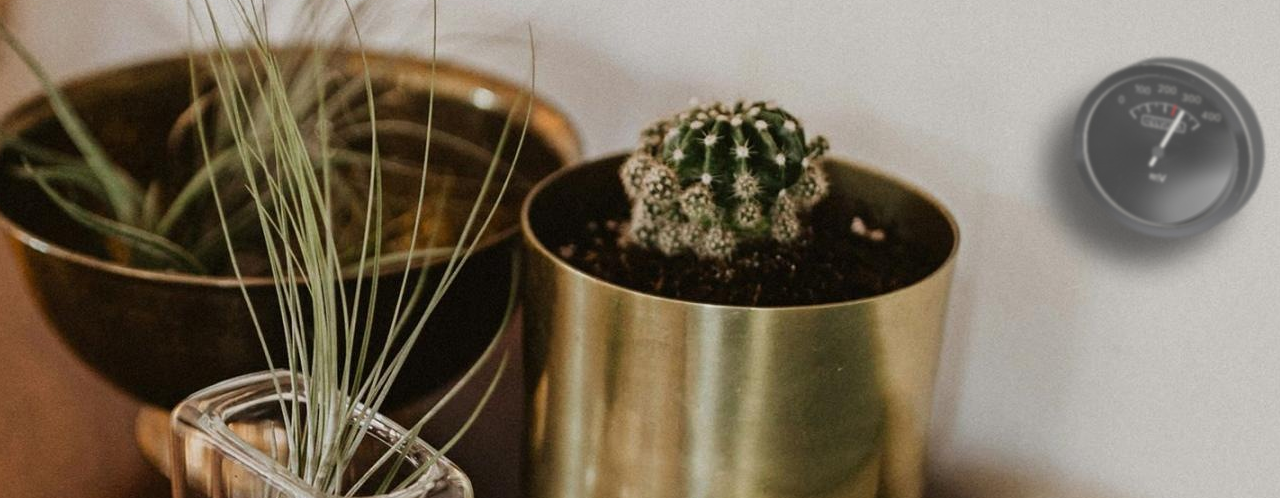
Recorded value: 300 mV
